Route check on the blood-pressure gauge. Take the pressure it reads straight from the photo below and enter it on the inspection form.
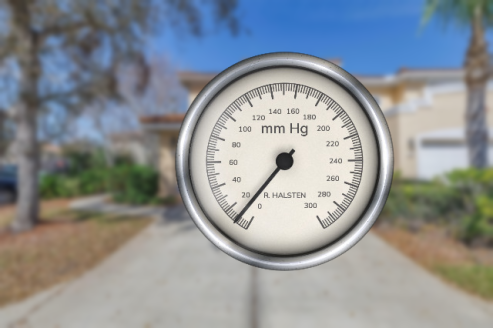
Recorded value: 10 mmHg
